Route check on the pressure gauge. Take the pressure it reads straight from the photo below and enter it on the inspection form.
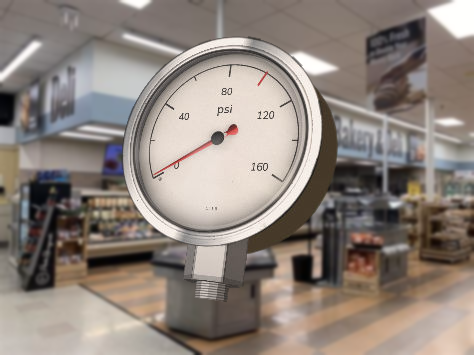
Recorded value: 0 psi
